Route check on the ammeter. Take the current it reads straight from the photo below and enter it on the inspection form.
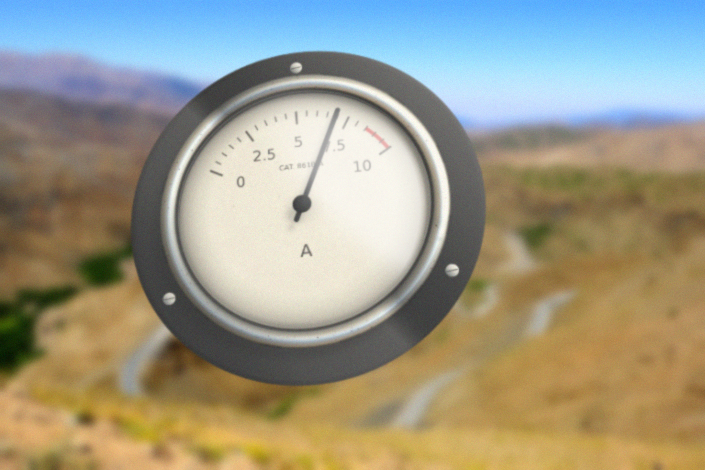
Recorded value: 7 A
